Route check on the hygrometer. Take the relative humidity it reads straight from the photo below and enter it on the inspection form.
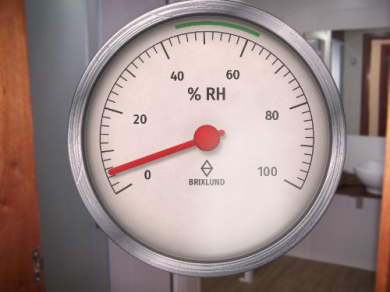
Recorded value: 5 %
